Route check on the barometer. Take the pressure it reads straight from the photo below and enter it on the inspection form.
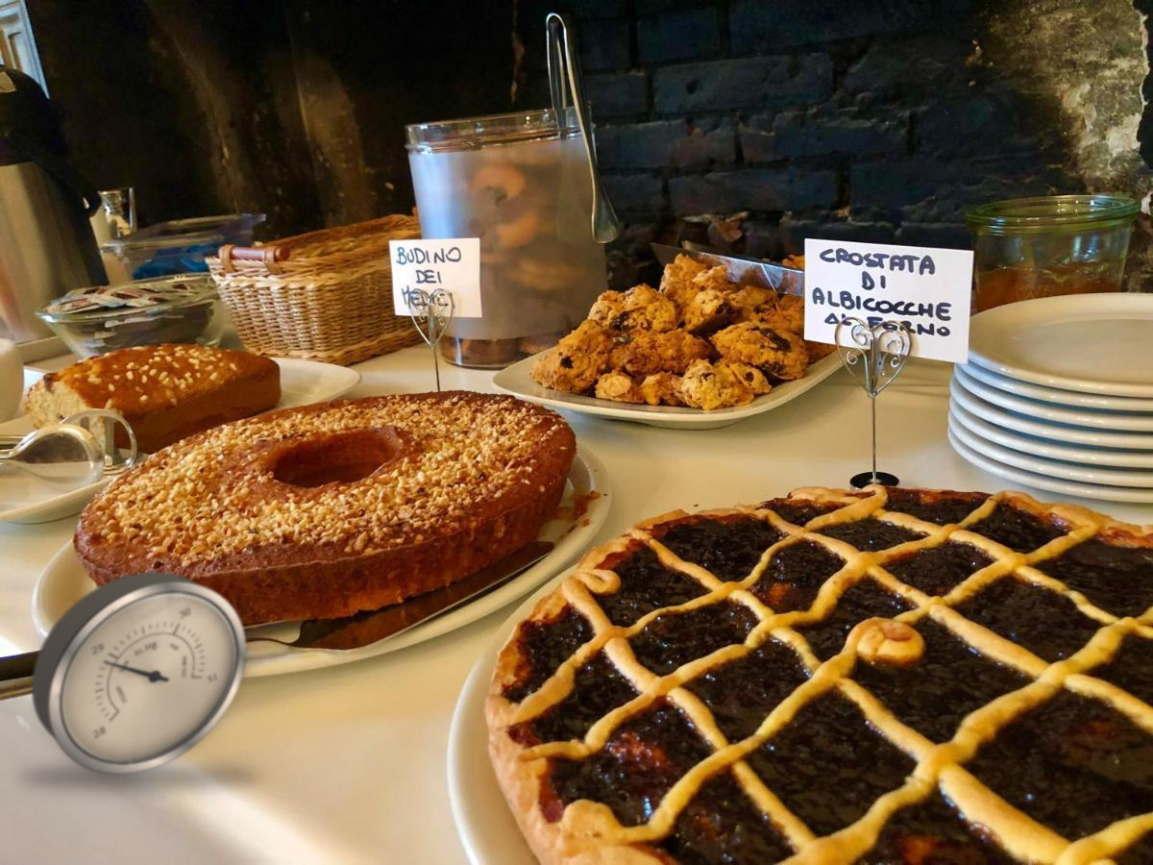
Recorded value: 28.9 inHg
